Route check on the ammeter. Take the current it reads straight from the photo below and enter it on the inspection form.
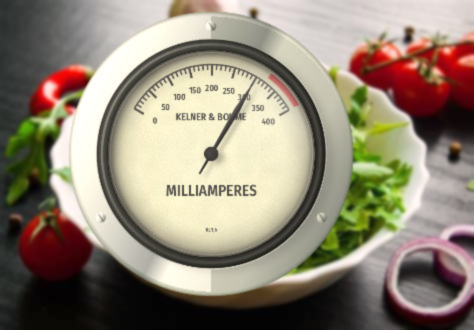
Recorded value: 300 mA
